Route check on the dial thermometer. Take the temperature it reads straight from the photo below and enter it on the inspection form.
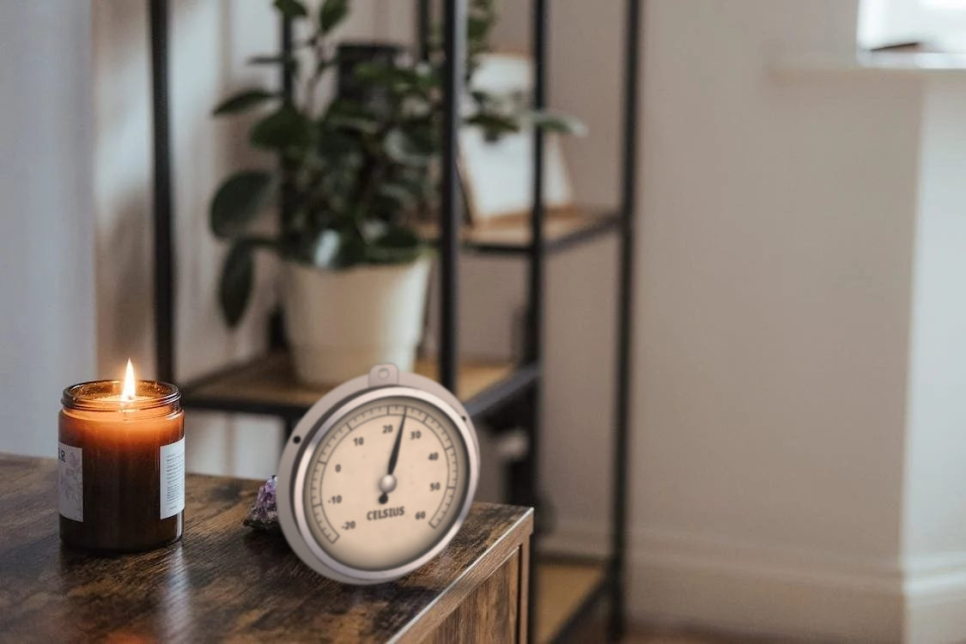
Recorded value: 24 °C
